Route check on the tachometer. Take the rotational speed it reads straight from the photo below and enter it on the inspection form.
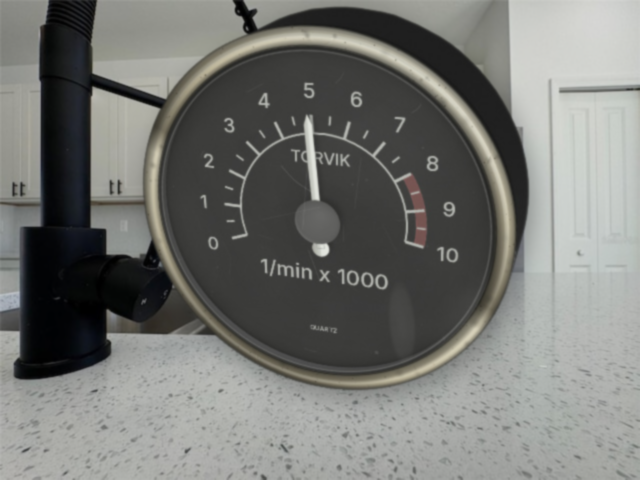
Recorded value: 5000 rpm
